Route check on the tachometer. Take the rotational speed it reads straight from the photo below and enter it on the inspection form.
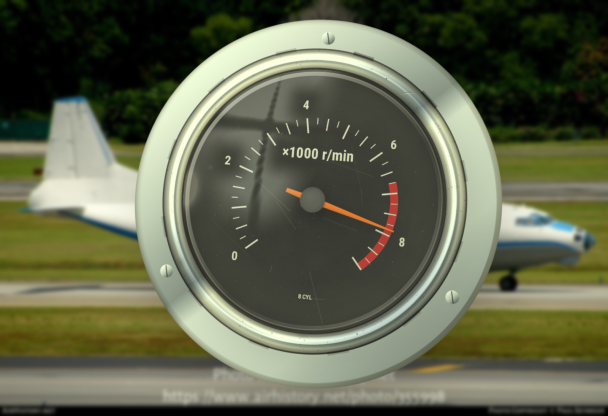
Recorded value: 7875 rpm
